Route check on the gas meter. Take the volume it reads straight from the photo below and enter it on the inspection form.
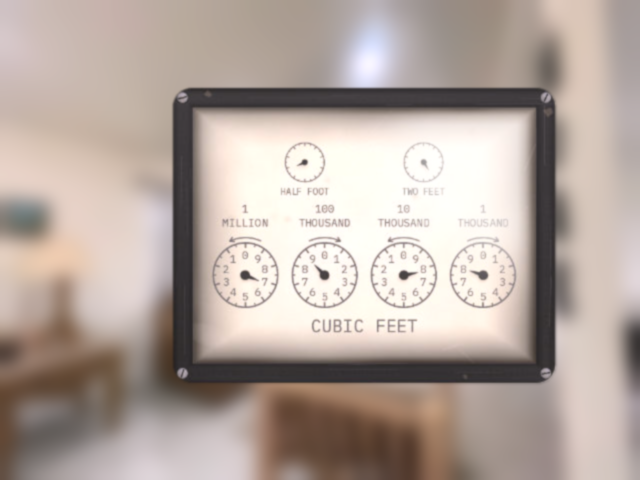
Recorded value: 687800 ft³
